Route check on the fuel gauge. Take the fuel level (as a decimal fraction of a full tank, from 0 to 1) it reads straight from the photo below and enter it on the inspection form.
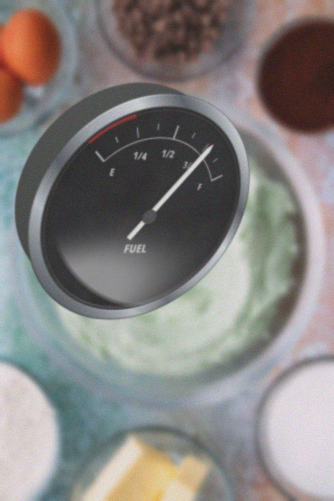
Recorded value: 0.75
